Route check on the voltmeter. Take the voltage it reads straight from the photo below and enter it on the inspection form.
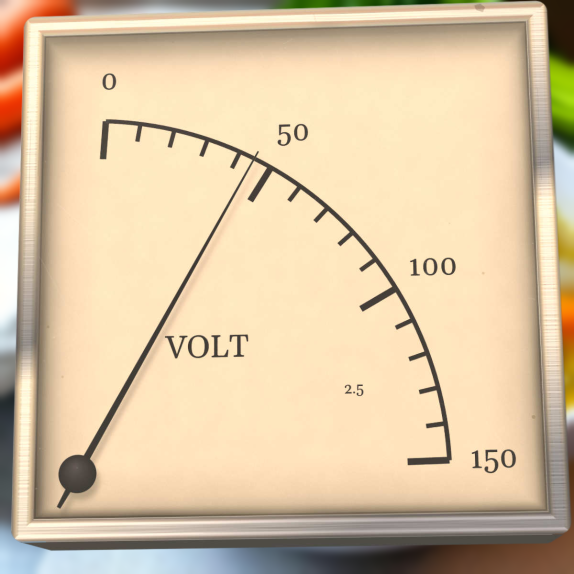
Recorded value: 45 V
